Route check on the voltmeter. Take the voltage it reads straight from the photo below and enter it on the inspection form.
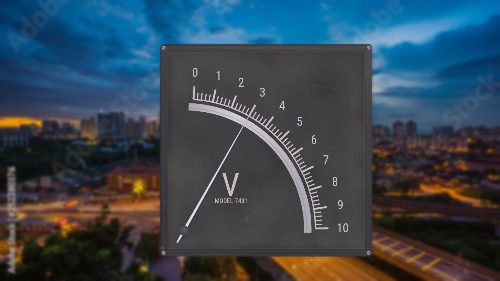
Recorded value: 3 V
